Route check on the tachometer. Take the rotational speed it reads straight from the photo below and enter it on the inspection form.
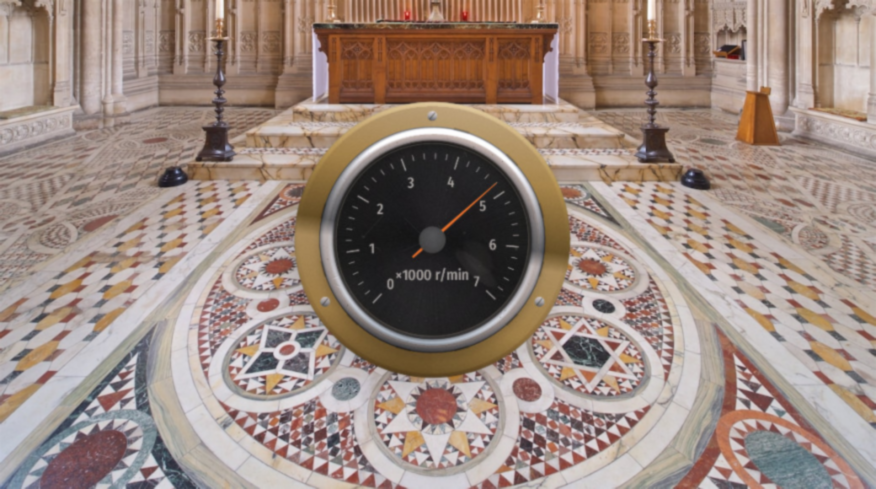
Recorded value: 4800 rpm
